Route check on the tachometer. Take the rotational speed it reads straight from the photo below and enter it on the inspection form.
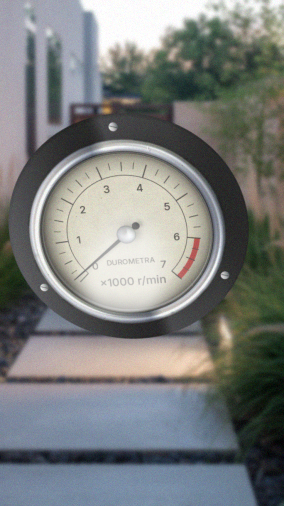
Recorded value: 125 rpm
